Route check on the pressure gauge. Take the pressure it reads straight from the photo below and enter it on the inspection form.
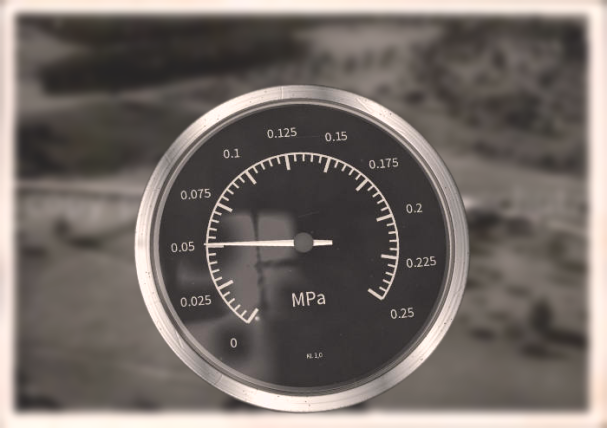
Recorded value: 0.05 MPa
